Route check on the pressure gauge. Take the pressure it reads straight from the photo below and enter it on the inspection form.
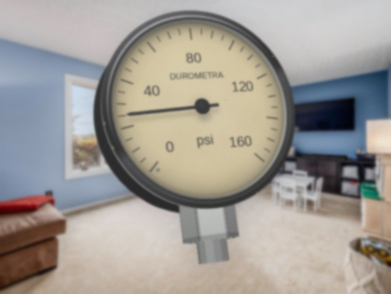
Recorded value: 25 psi
